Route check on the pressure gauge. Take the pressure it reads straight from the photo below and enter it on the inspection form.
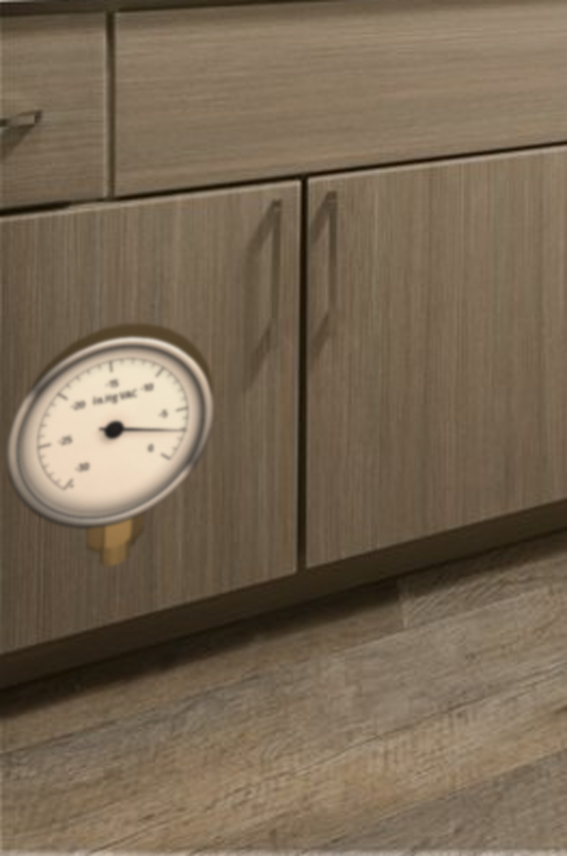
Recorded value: -3 inHg
